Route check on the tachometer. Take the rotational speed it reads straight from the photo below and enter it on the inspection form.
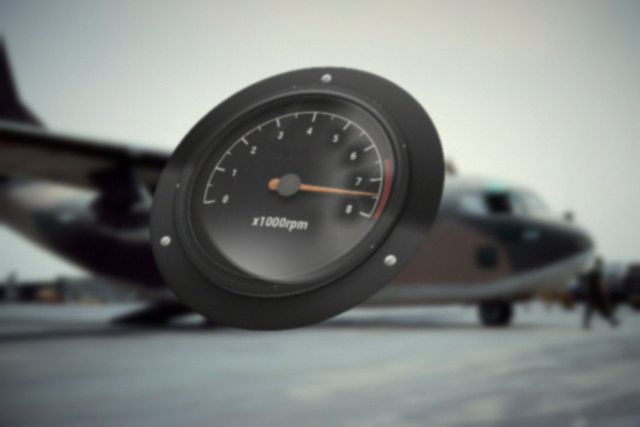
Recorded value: 7500 rpm
